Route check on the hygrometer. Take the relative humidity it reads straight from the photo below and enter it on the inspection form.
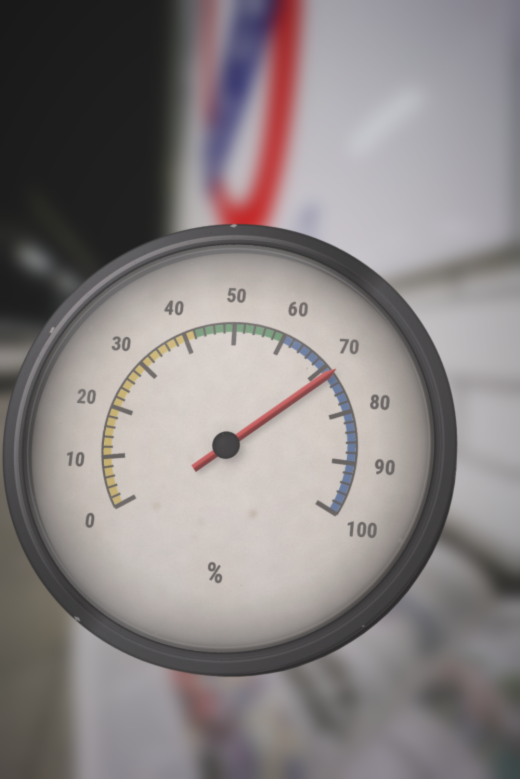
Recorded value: 72 %
